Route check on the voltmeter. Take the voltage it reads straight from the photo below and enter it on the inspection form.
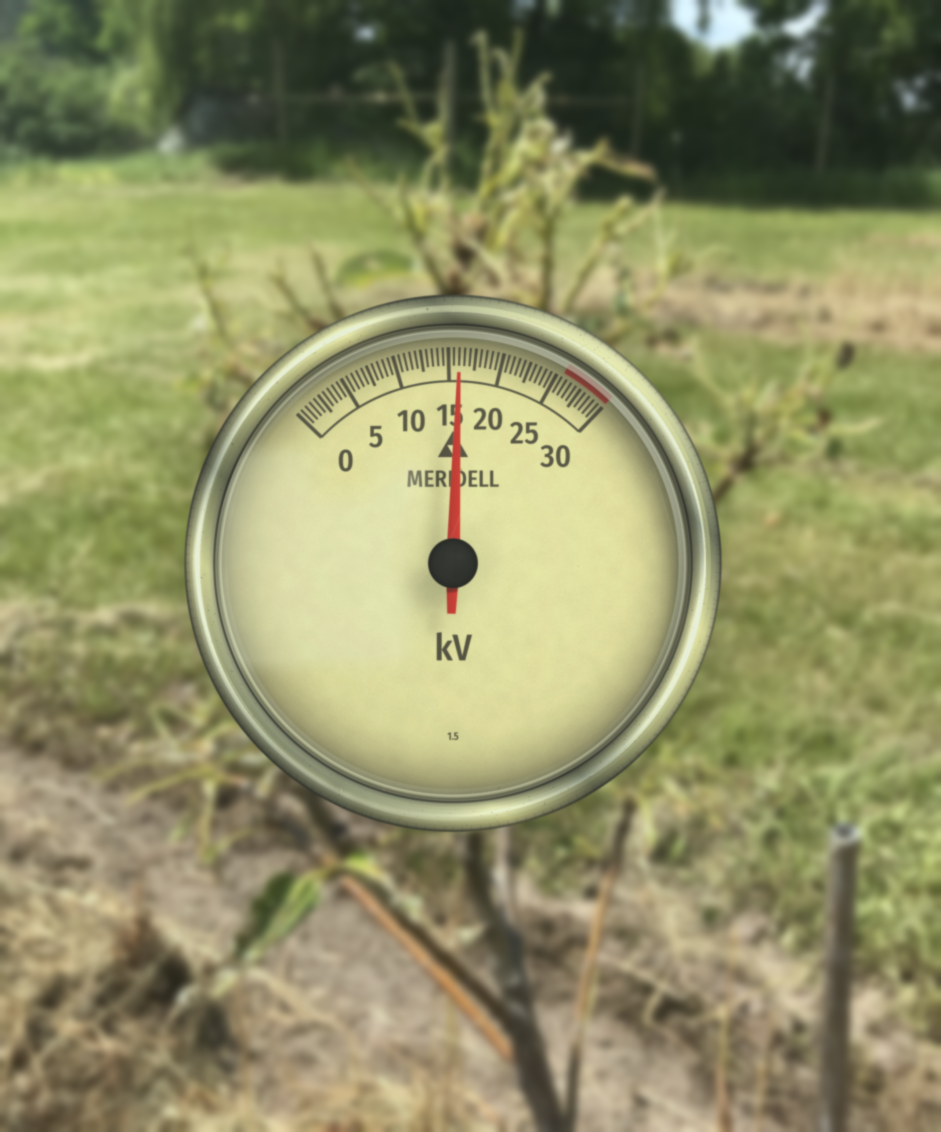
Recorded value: 16 kV
